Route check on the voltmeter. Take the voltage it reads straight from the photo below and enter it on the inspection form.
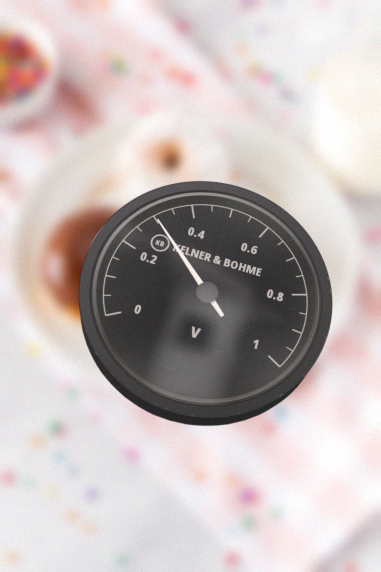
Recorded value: 0.3 V
